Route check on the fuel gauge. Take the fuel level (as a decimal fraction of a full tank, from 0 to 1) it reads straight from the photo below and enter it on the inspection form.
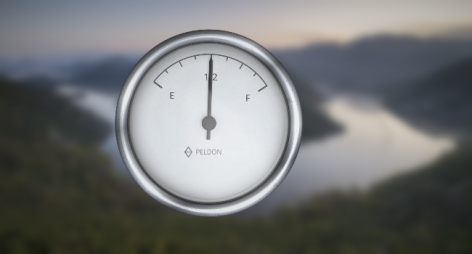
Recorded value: 0.5
